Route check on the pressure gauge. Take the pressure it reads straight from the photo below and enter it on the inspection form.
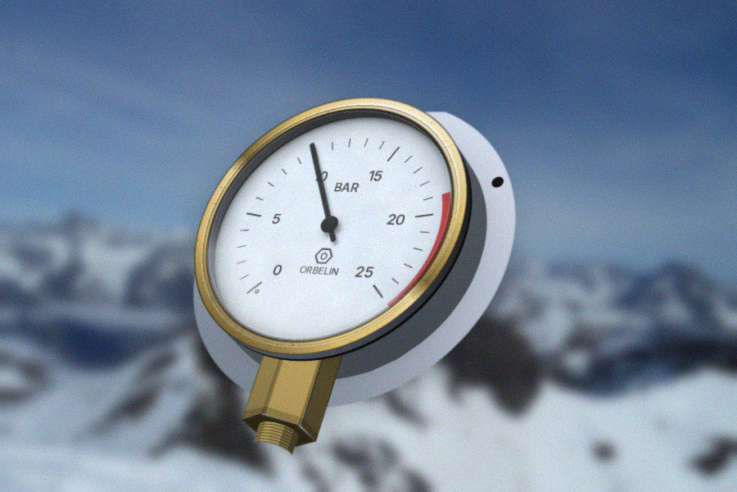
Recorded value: 10 bar
